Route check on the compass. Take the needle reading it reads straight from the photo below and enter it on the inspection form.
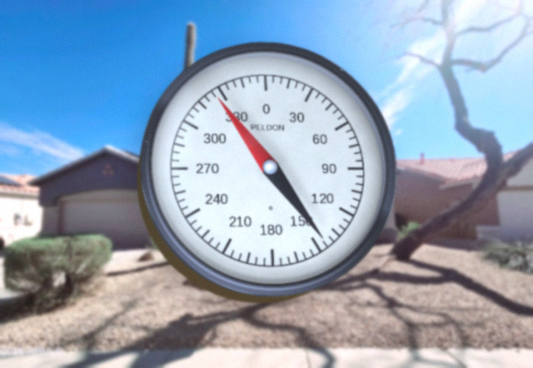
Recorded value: 325 °
